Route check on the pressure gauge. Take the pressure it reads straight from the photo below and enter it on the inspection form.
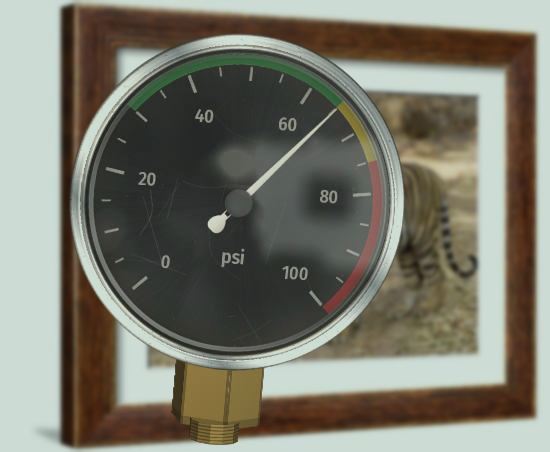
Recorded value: 65 psi
